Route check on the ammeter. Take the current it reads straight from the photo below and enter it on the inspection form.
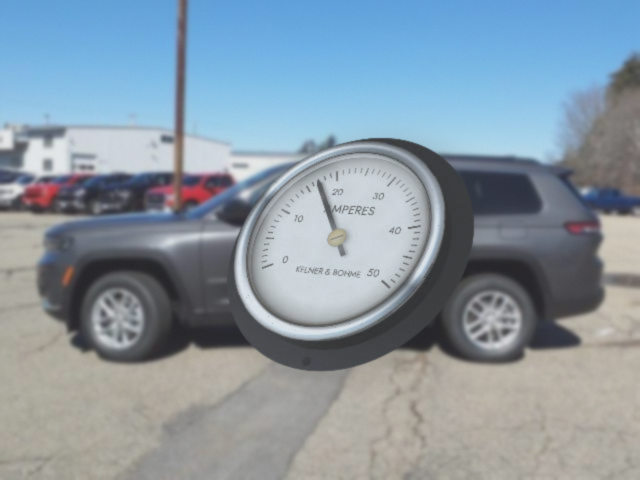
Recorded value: 17 A
